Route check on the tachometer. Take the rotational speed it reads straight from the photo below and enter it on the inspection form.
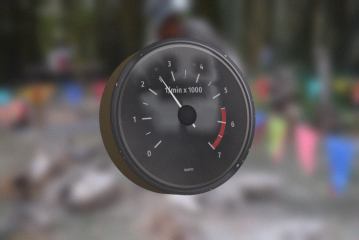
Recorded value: 2500 rpm
